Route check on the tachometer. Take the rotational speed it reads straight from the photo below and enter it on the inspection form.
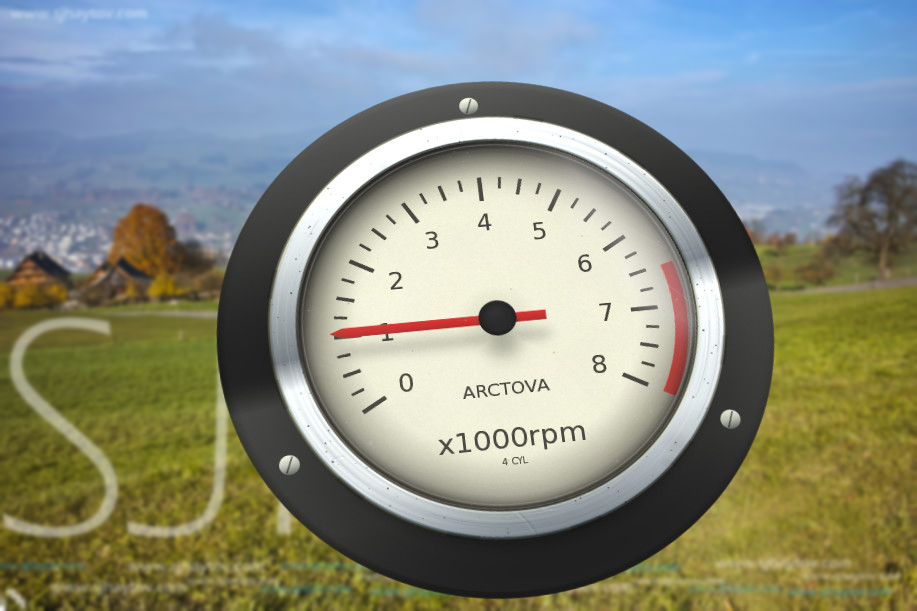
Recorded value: 1000 rpm
